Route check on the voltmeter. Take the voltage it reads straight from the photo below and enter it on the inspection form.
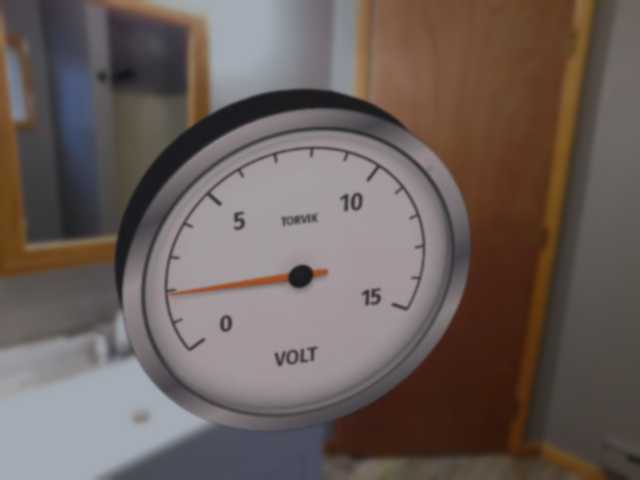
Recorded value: 2 V
